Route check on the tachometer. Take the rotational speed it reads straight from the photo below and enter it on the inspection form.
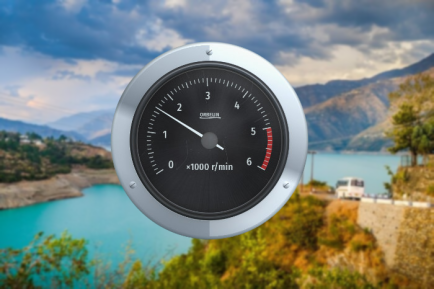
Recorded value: 1600 rpm
